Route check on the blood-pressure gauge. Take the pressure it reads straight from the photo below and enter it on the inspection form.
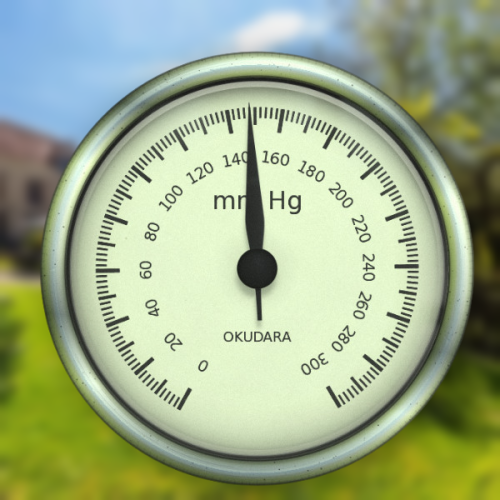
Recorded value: 148 mmHg
